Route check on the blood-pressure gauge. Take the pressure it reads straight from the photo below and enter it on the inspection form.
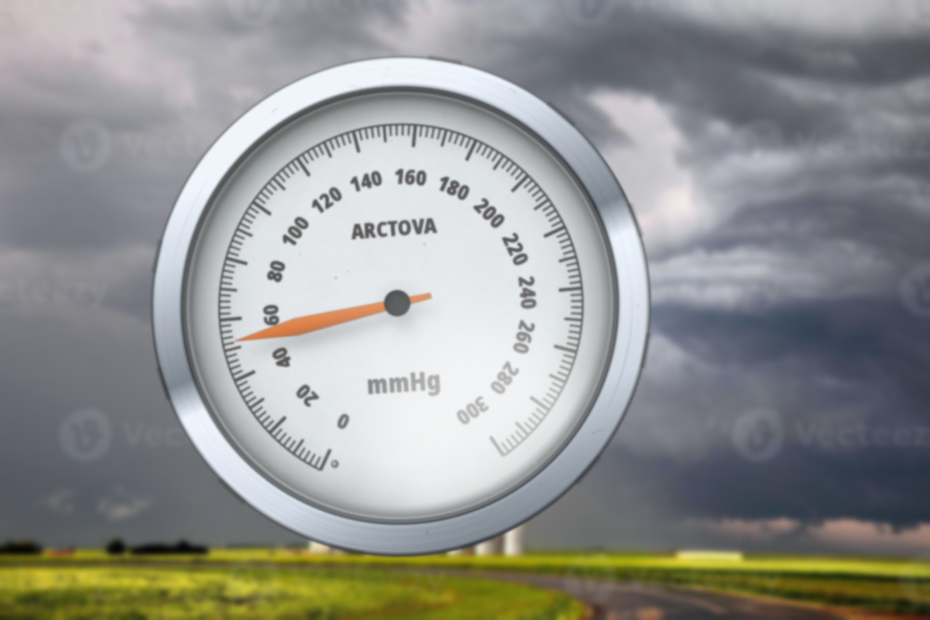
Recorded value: 52 mmHg
